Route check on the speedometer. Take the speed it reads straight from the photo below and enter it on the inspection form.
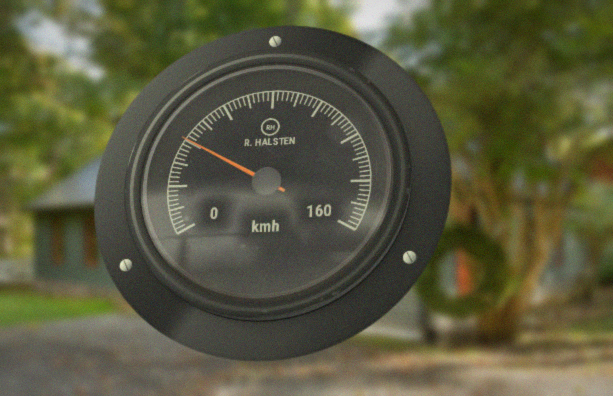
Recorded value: 40 km/h
